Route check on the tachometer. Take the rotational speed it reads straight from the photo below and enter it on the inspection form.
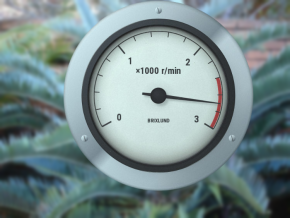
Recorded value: 2700 rpm
